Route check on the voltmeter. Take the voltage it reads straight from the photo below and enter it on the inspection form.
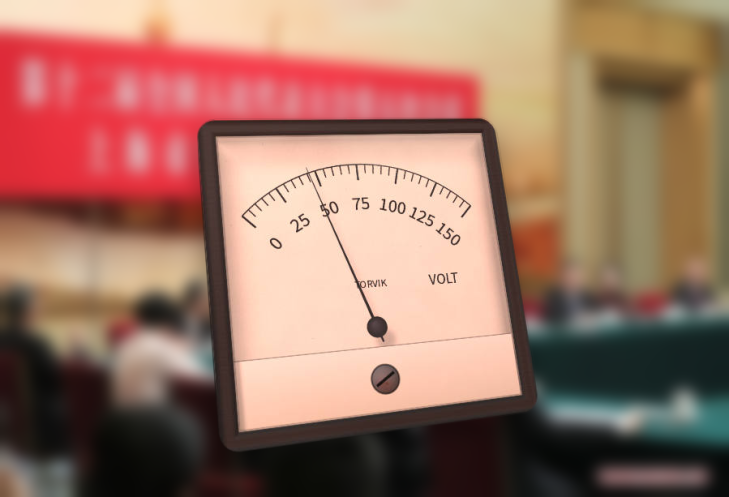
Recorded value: 45 V
